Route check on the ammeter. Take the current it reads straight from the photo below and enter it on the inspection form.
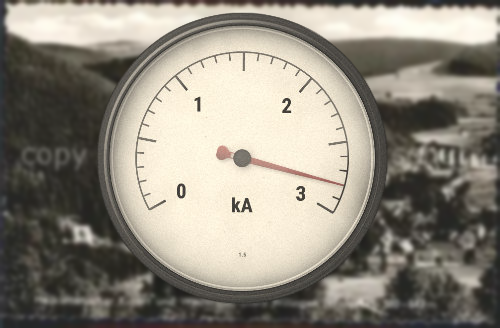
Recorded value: 2.8 kA
